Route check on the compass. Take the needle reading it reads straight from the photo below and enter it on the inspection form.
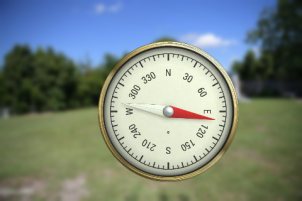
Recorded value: 100 °
